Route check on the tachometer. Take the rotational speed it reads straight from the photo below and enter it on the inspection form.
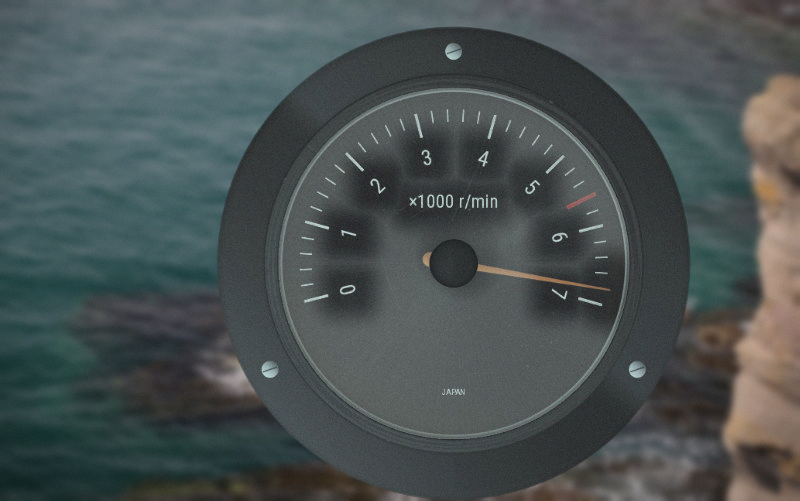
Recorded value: 6800 rpm
